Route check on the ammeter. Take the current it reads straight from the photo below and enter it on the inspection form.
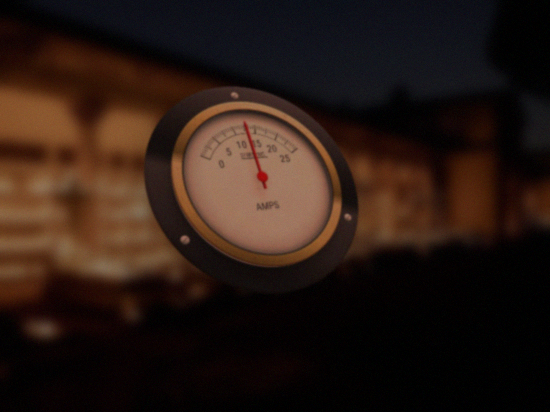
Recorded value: 12.5 A
